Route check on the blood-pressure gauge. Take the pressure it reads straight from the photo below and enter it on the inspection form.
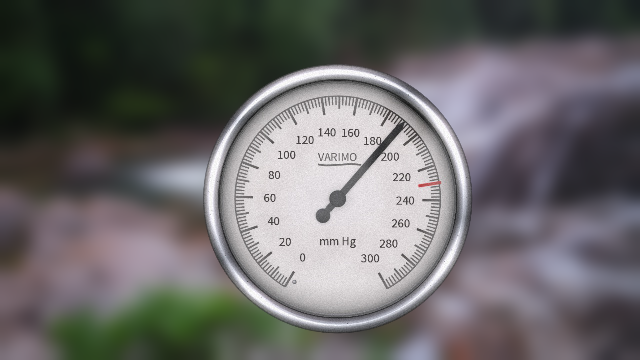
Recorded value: 190 mmHg
